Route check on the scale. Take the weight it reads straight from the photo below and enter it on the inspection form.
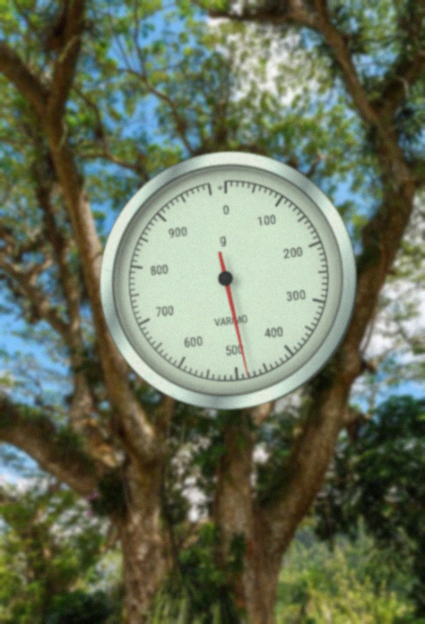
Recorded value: 480 g
